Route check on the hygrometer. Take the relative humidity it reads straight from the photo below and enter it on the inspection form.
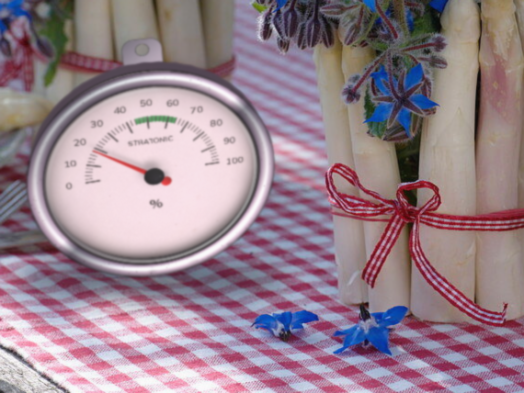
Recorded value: 20 %
